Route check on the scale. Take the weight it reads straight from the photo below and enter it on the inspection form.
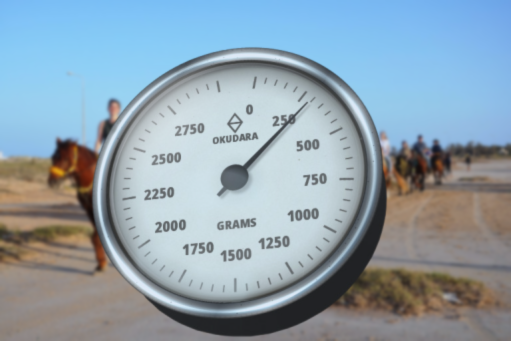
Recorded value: 300 g
